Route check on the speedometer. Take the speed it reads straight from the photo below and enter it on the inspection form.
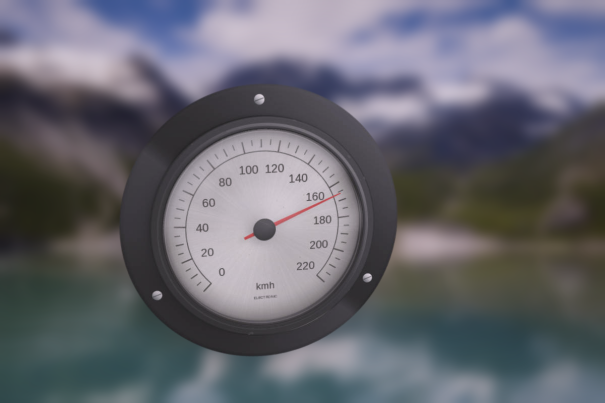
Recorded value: 165 km/h
